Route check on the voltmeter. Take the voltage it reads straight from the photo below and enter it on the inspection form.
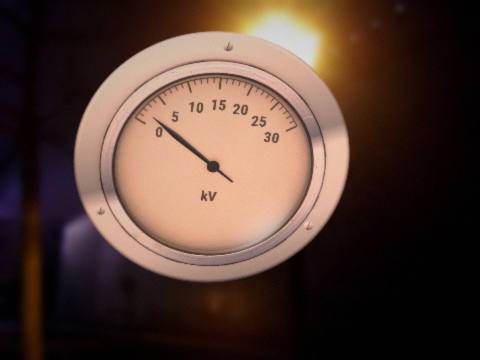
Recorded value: 2 kV
